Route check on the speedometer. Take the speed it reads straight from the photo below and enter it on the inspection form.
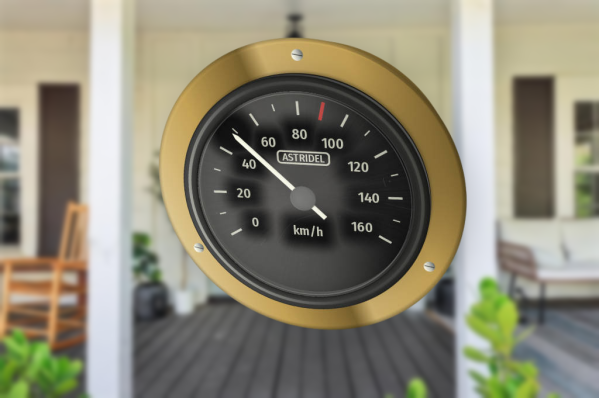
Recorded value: 50 km/h
